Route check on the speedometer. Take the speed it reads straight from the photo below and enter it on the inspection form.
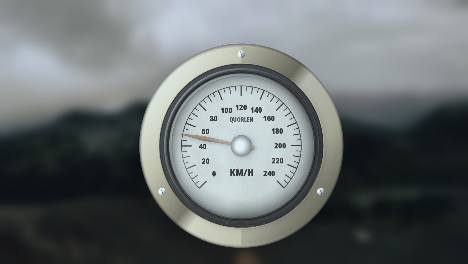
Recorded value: 50 km/h
